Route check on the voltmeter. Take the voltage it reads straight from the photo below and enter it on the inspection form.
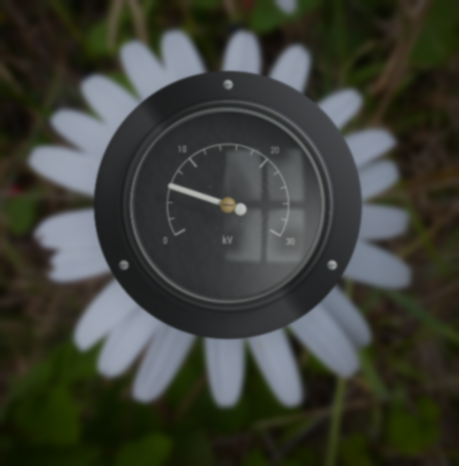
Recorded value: 6 kV
